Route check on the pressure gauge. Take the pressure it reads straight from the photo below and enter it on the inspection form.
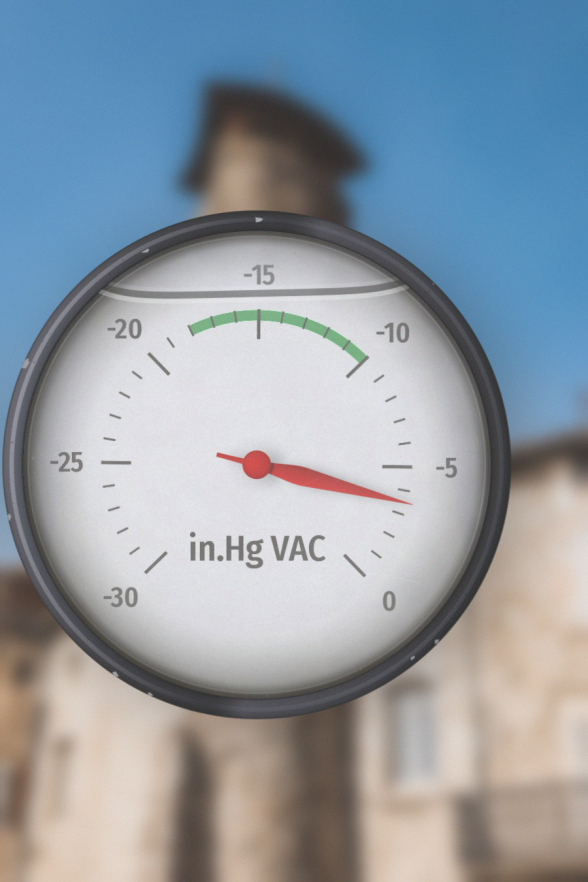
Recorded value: -3.5 inHg
